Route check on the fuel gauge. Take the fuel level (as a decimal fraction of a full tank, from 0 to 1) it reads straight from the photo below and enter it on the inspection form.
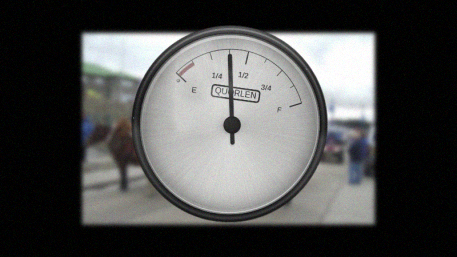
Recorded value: 0.375
